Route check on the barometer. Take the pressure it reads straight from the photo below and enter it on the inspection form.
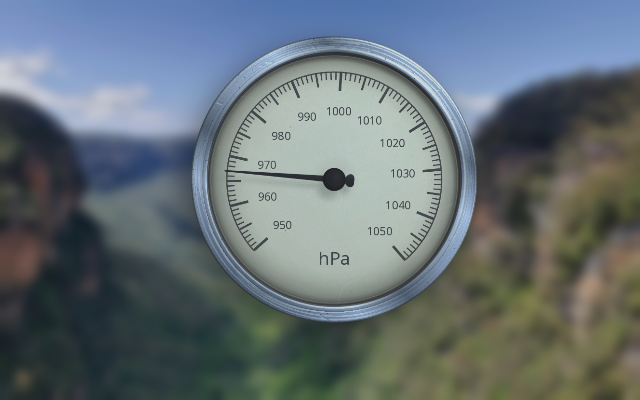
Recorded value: 967 hPa
